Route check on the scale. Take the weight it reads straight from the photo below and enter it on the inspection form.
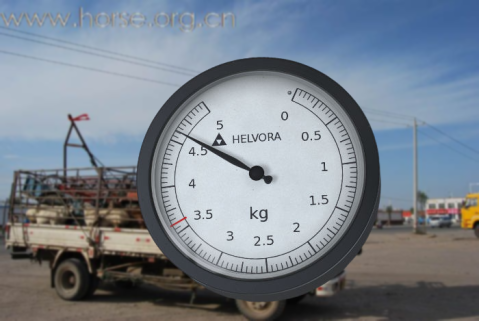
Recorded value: 4.6 kg
